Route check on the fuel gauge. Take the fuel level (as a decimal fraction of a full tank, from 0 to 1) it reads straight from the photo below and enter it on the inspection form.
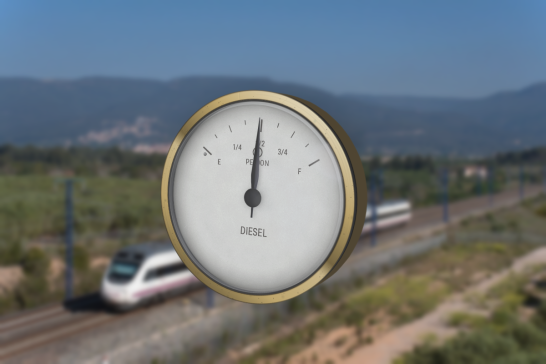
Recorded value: 0.5
